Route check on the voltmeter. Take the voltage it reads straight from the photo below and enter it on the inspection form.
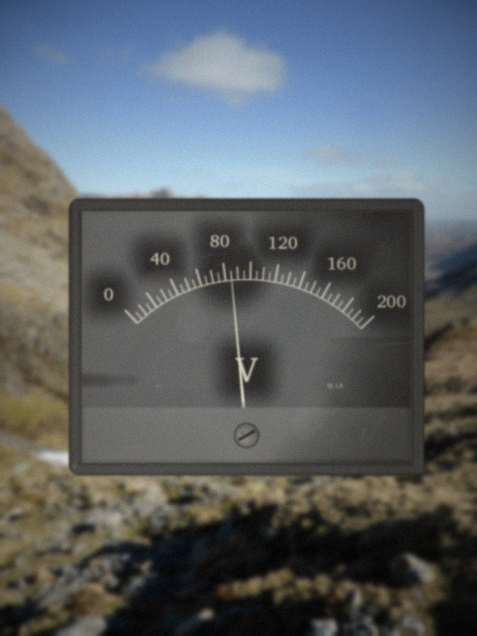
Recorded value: 85 V
